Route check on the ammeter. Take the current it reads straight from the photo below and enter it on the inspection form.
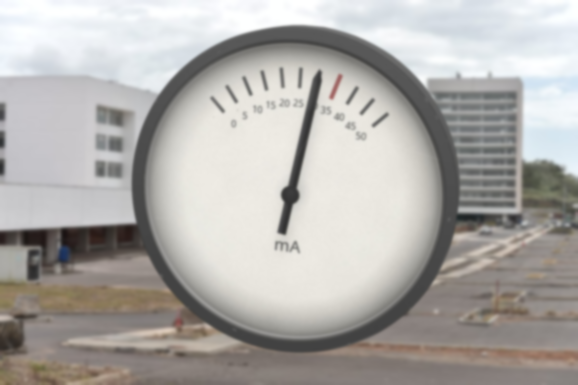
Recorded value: 30 mA
